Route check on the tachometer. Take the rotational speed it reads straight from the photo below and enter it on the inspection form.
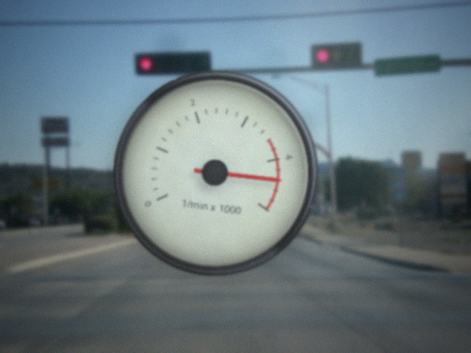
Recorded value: 4400 rpm
